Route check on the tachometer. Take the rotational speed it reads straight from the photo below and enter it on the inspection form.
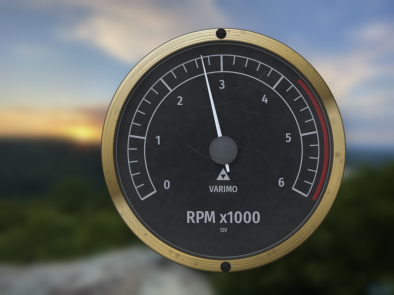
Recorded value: 2700 rpm
